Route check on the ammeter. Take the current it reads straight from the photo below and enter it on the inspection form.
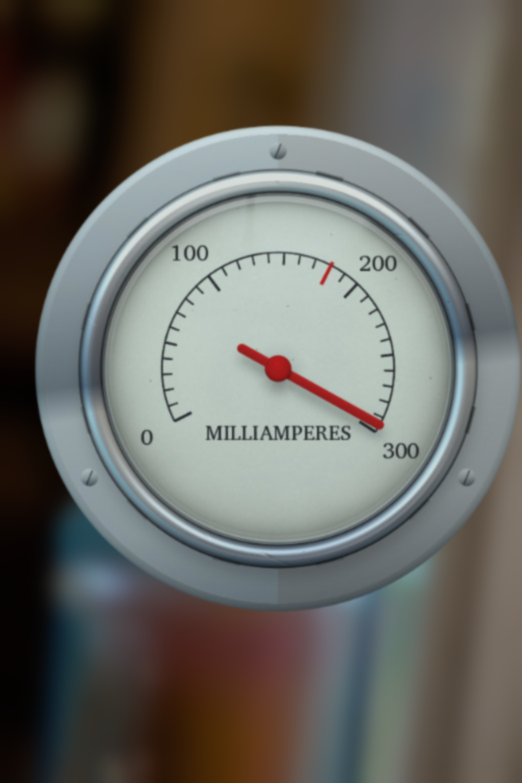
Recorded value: 295 mA
